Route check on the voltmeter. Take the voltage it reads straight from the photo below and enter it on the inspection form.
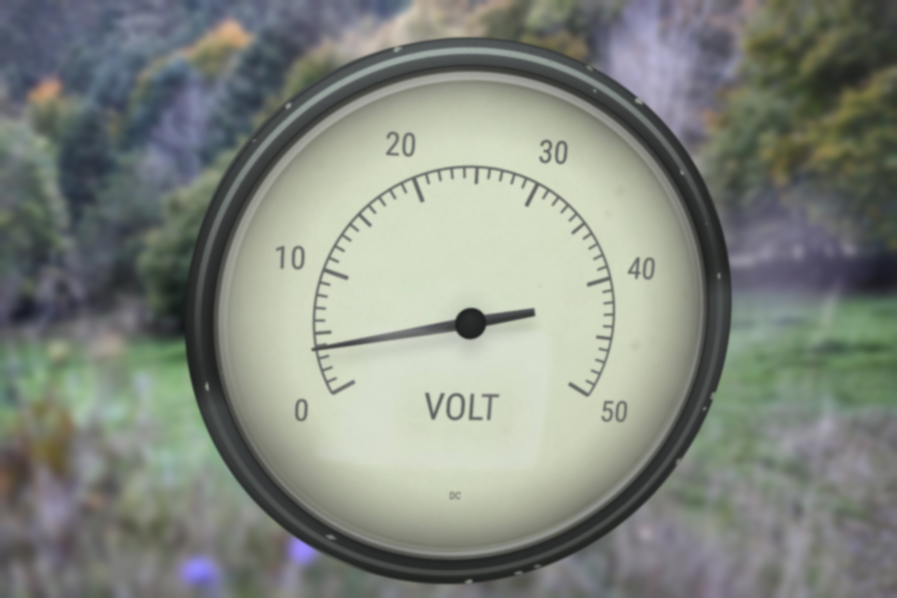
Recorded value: 4 V
